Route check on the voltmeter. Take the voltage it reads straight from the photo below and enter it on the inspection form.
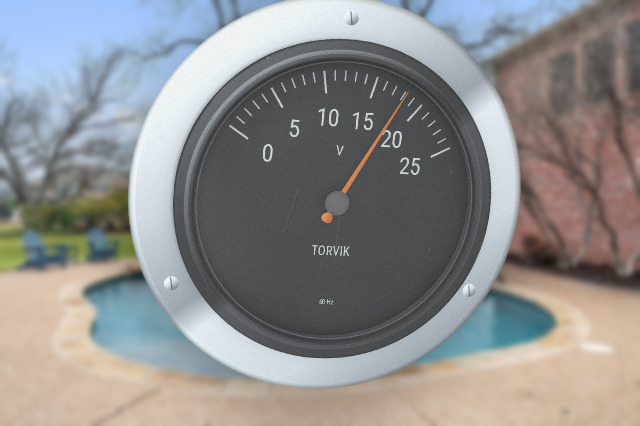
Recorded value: 18 V
